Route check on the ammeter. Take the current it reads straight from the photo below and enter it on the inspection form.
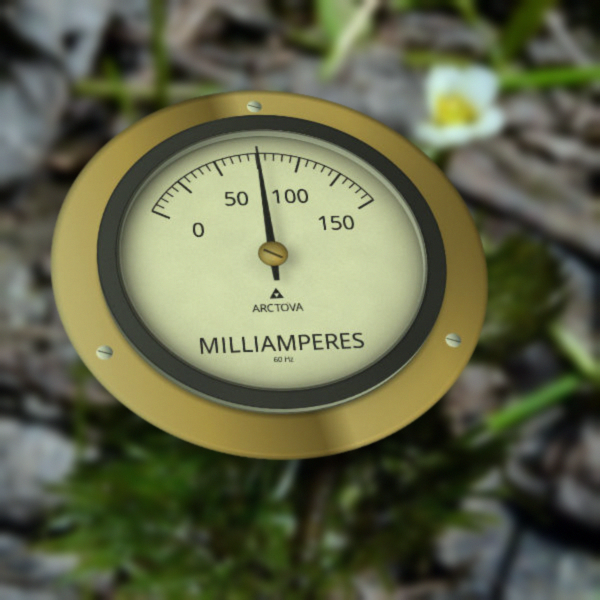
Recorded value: 75 mA
